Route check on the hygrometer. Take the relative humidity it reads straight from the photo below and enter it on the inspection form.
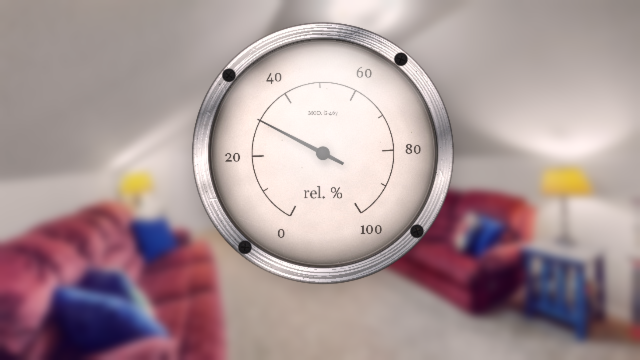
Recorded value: 30 %
